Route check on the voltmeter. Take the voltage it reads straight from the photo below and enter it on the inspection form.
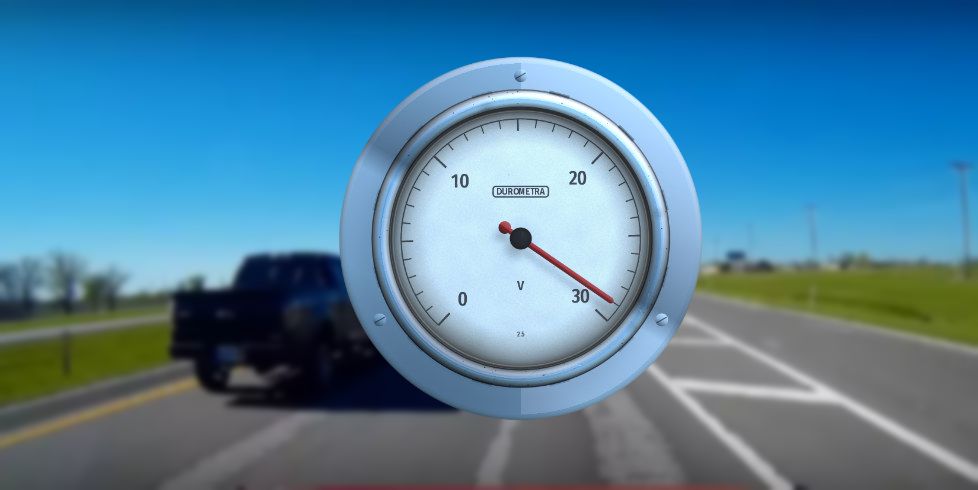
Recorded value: 29 V
